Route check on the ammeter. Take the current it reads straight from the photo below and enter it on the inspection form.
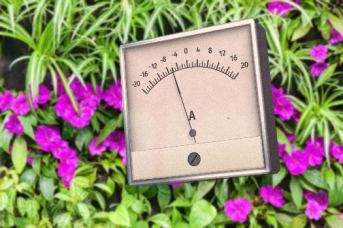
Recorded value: -6 A
